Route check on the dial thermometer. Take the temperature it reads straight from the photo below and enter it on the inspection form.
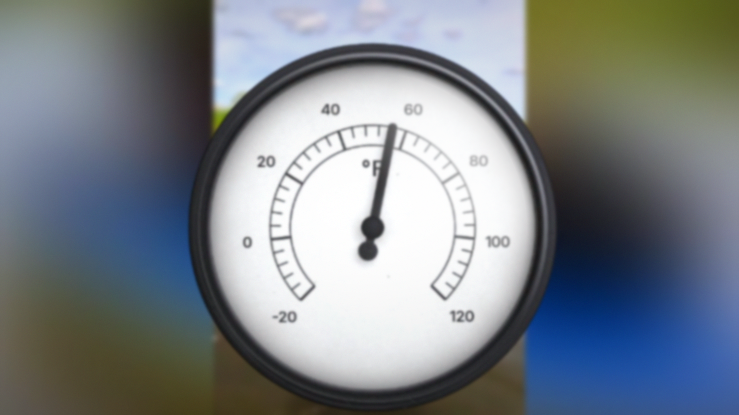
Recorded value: 56 °F
